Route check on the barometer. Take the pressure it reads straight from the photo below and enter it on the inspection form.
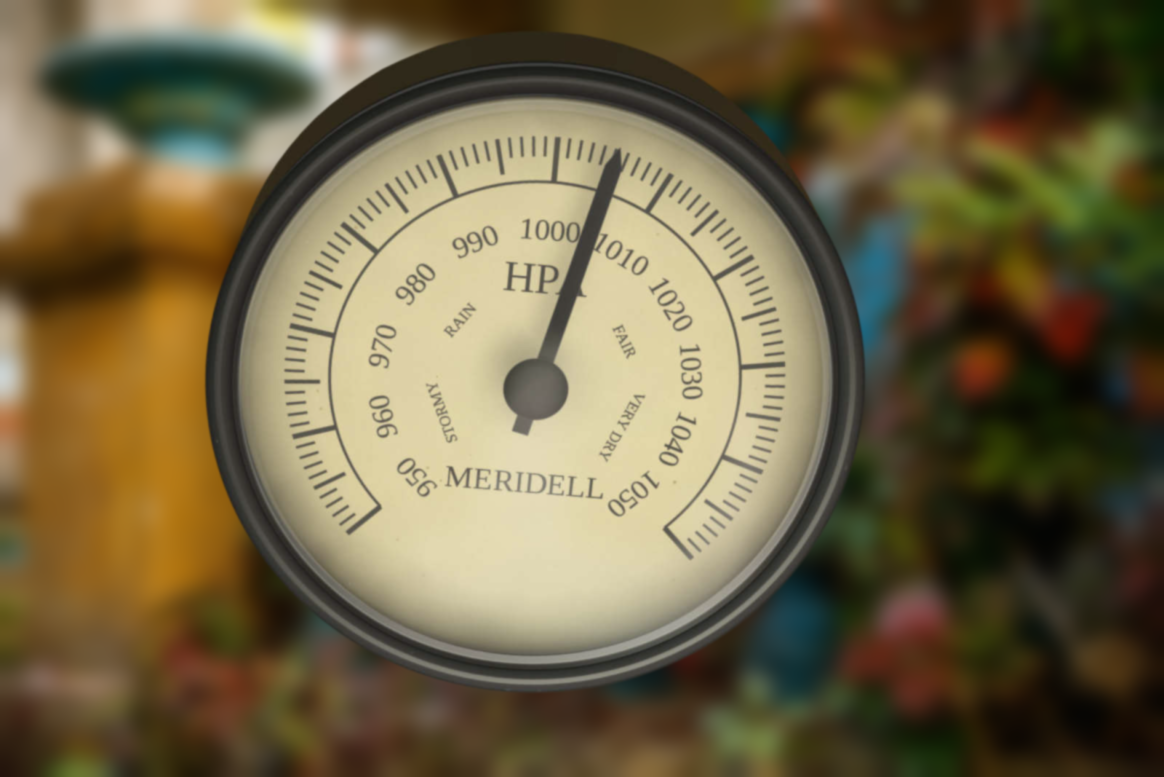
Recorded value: 1005 hPa
